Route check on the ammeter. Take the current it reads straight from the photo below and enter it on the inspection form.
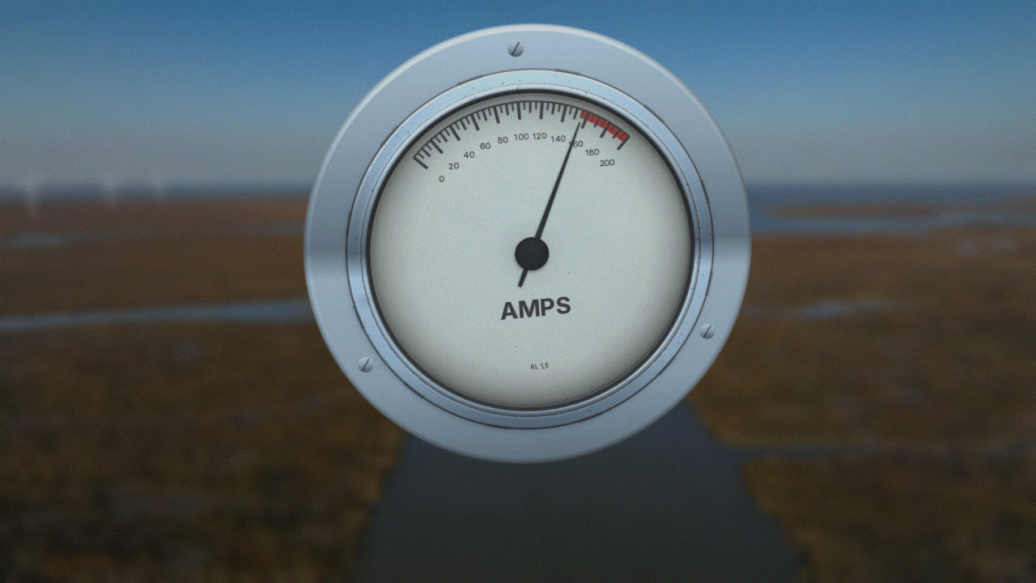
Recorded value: 155 A
